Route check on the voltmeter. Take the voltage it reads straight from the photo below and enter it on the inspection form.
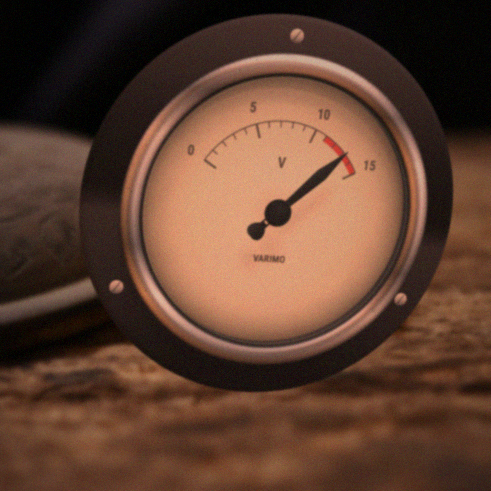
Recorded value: 13 V
